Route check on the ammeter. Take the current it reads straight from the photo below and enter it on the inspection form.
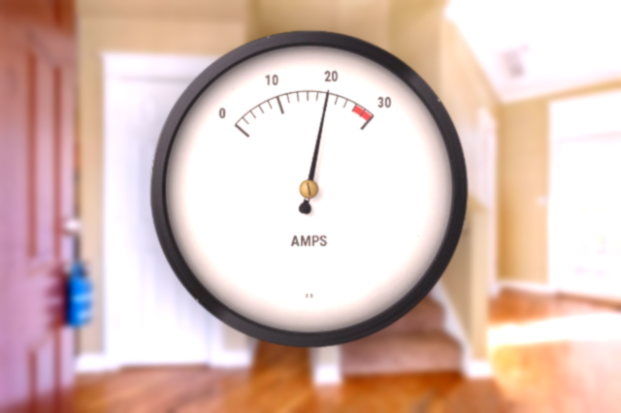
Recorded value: 20 A
